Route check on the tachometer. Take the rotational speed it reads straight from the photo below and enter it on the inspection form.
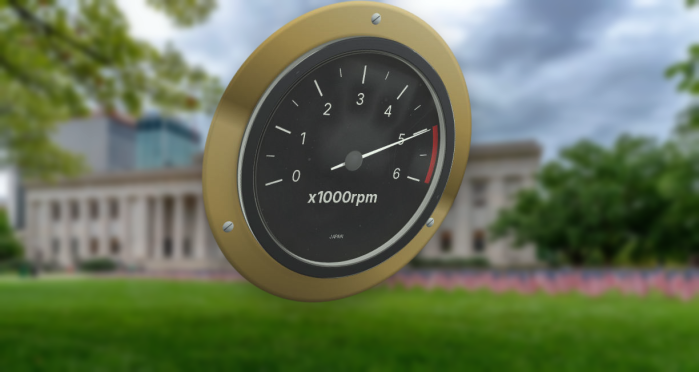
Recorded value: 5000 rpm
